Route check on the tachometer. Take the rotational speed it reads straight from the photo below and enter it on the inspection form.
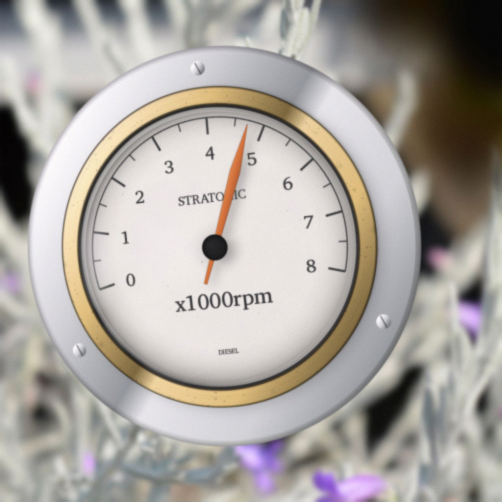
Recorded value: 4750 rpm
